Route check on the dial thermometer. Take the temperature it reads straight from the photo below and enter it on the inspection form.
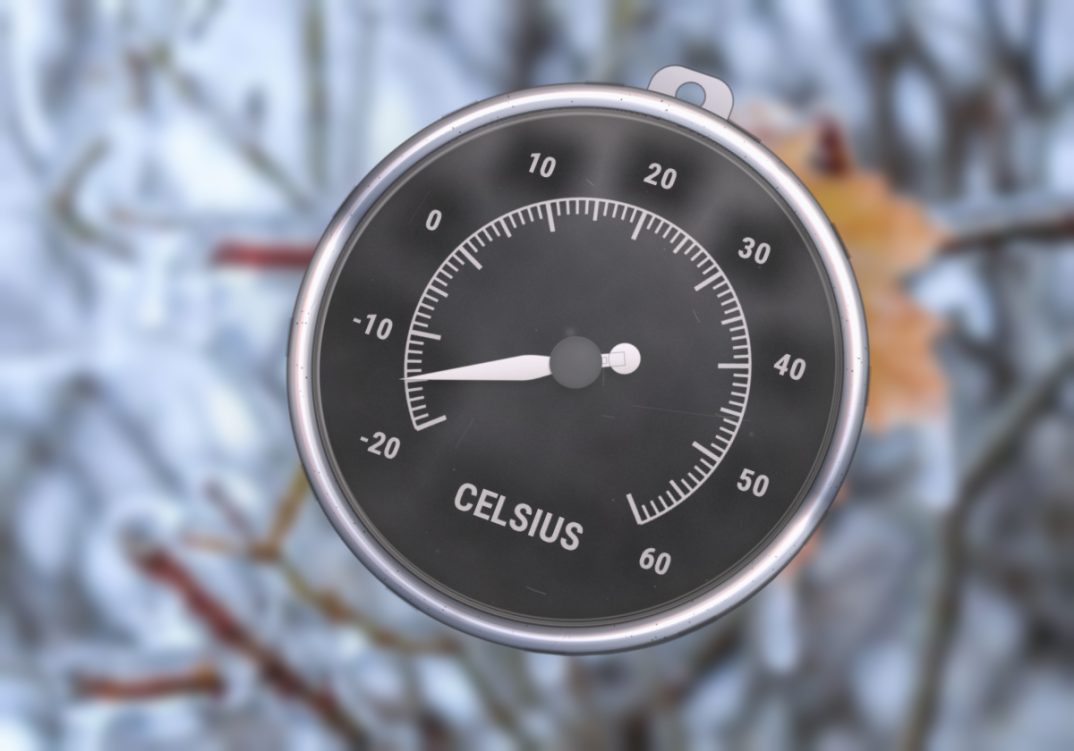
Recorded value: -15 °C
